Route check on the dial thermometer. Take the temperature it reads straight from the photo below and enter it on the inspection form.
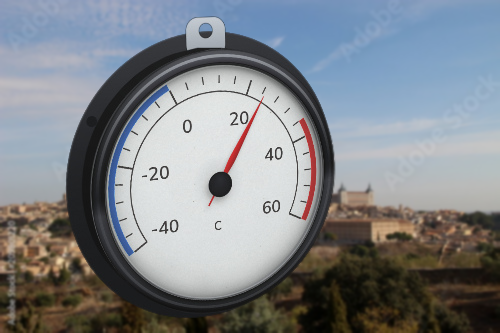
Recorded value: 24 °C
